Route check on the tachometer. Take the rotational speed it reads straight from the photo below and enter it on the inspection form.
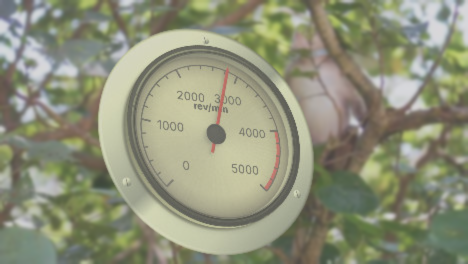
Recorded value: 2800 rpm
